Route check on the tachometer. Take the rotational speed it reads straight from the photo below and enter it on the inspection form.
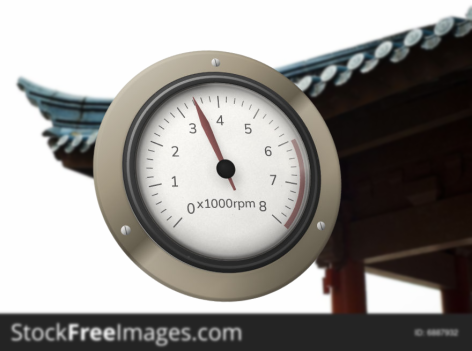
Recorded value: 3400 rpm
